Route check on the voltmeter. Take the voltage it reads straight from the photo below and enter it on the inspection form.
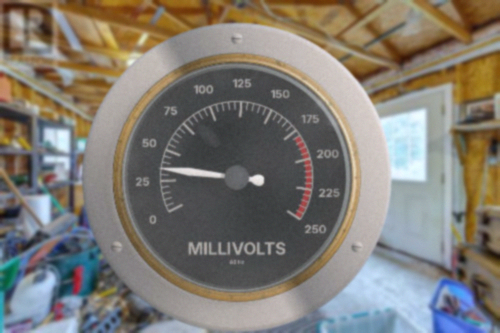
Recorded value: 35 mV
